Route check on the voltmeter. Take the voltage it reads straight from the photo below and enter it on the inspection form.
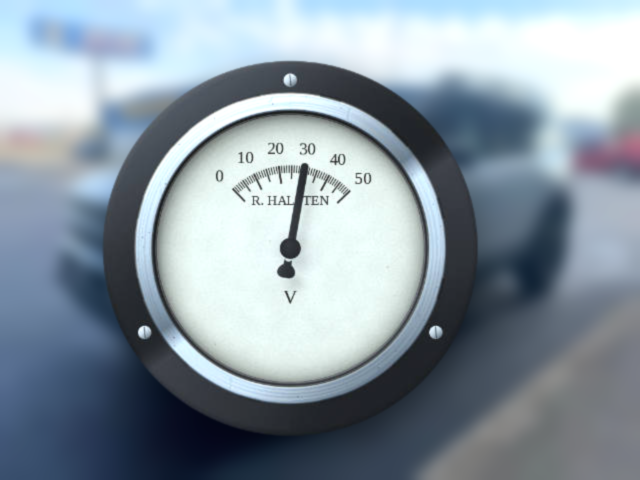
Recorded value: 30 V
